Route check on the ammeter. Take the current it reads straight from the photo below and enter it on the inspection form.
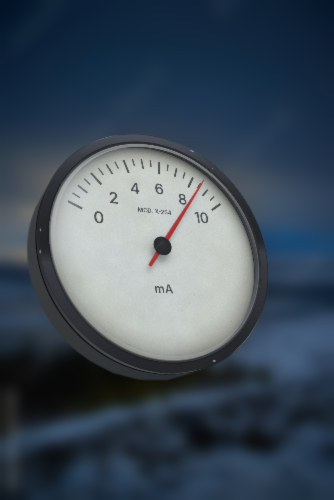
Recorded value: 8.5 mA
